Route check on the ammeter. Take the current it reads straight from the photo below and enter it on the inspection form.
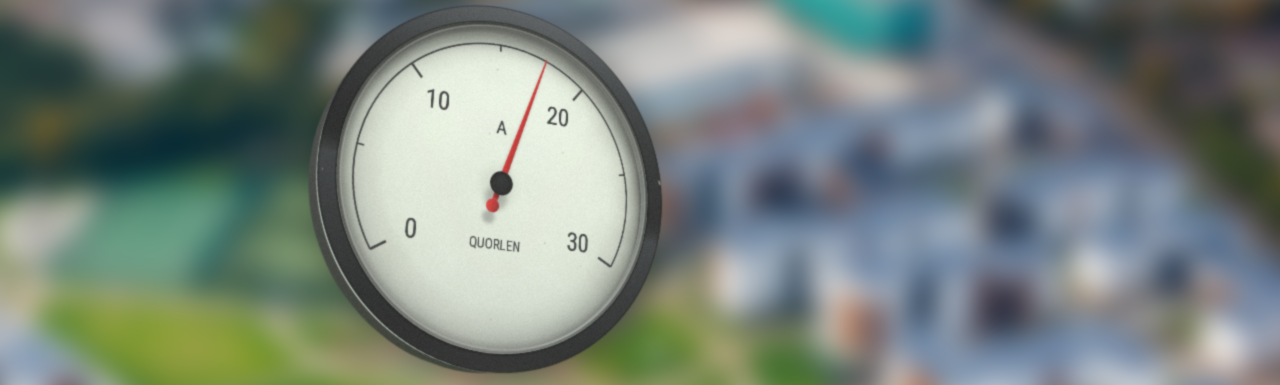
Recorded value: 17.5 A
